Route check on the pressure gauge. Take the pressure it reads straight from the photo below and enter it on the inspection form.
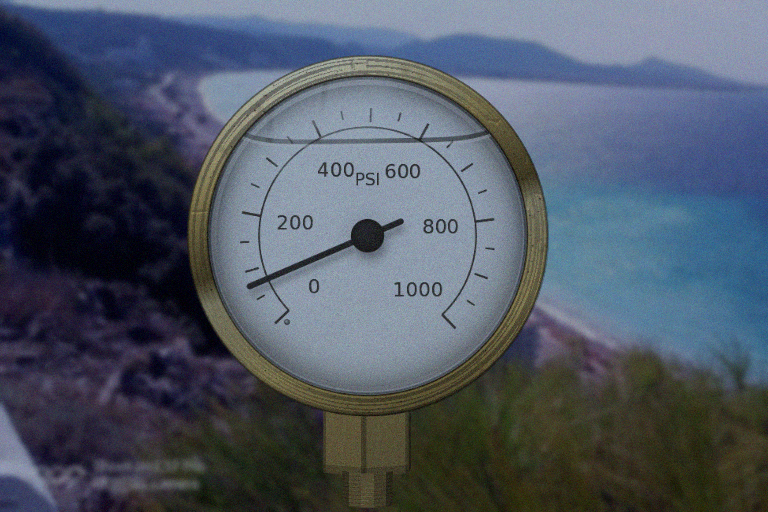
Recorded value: 75 psi
